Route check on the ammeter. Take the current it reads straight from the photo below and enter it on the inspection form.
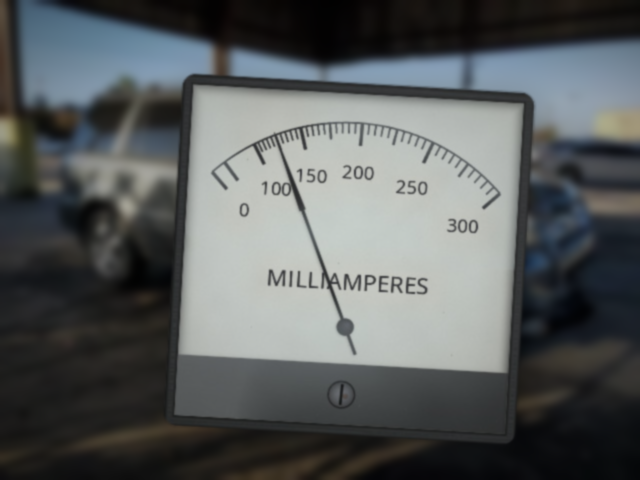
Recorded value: 125 mA
